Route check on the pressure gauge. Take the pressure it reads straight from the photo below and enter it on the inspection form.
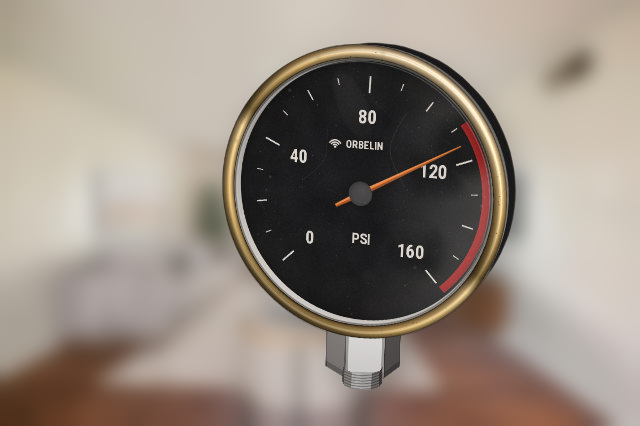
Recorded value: 115 psi
